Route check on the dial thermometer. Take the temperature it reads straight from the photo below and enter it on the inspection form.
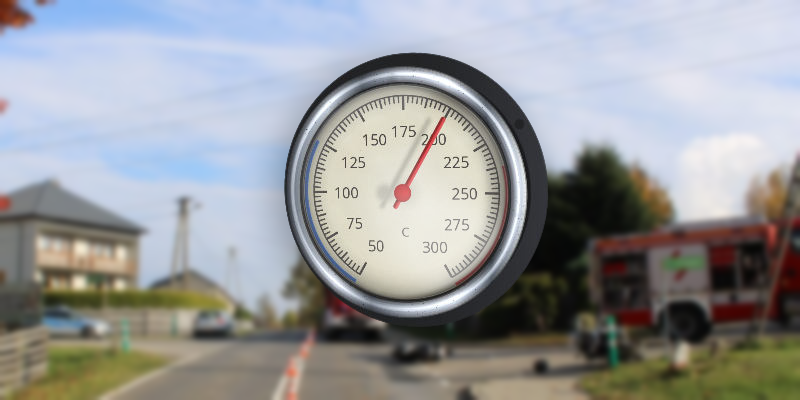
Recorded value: 200 °C
